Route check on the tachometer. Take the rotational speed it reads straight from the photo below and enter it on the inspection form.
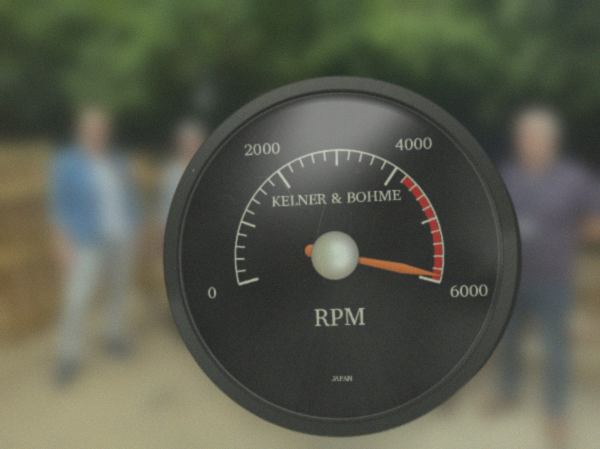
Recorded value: 5900 rpm
